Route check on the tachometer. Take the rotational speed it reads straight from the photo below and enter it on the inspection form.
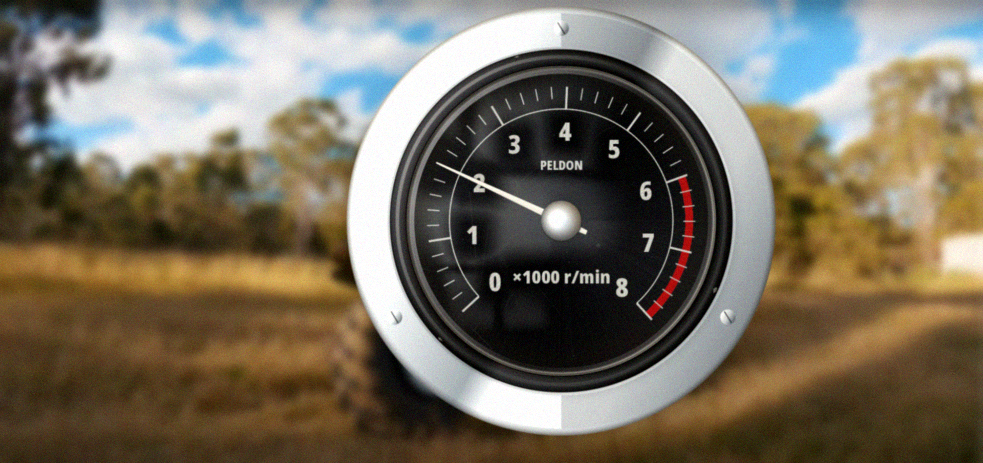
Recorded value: 2000 rpm
